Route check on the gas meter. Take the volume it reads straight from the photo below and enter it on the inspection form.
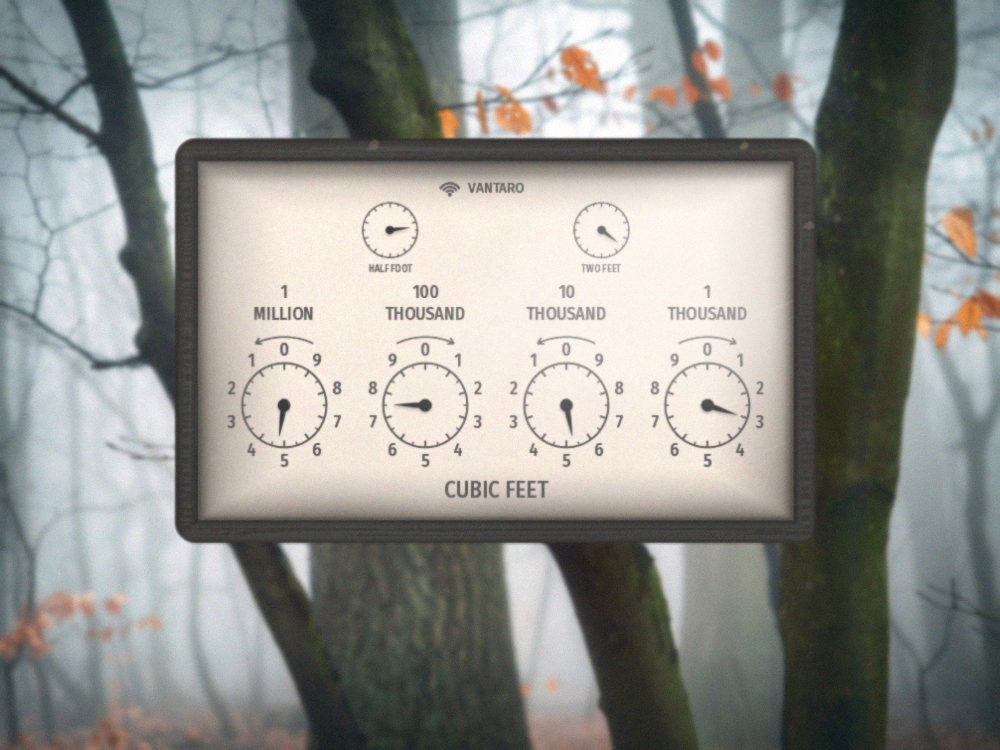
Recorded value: 475300 ft³
